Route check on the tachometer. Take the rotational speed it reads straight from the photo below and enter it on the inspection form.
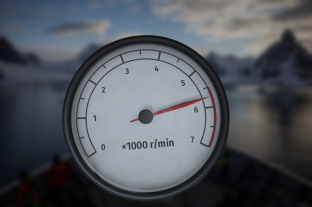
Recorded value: 5750 rpm
